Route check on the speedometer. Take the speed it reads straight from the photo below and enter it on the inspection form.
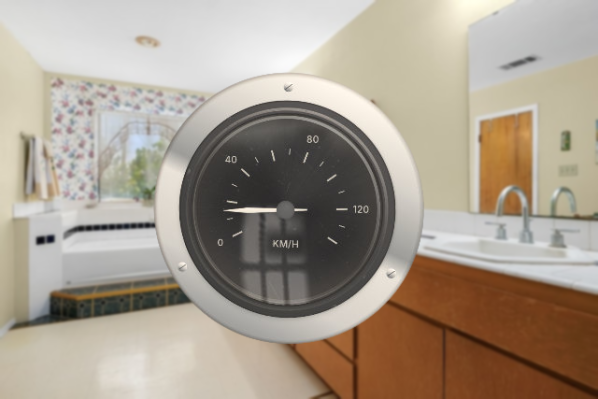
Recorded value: 15 km/h
